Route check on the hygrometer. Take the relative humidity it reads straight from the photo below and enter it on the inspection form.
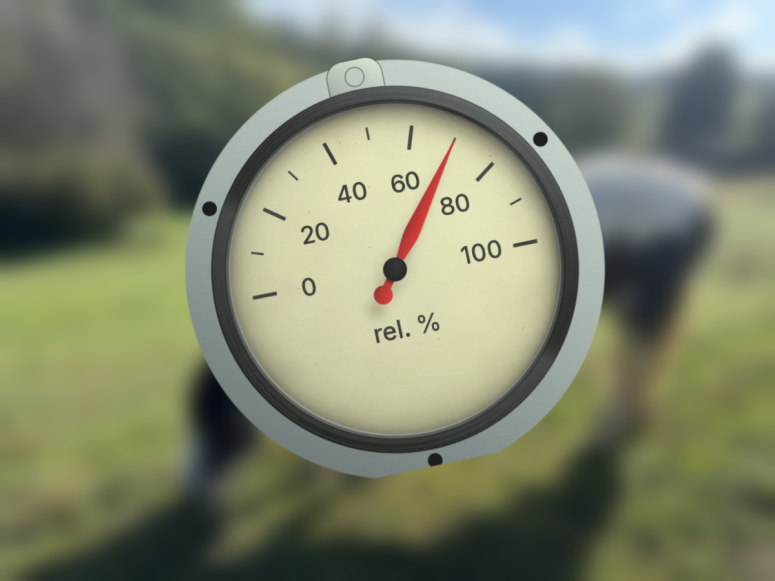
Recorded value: 70 %
